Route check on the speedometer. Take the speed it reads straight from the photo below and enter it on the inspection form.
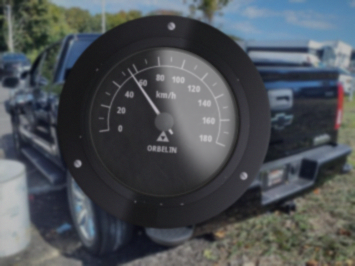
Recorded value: 55 km/h
